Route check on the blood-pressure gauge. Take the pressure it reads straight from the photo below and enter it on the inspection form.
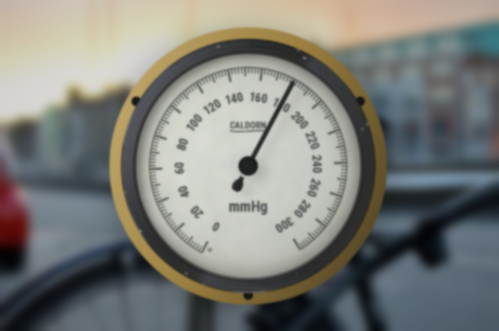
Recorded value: 180 mmHg
